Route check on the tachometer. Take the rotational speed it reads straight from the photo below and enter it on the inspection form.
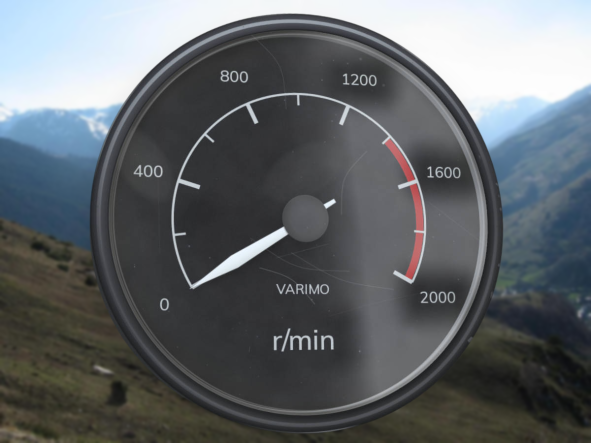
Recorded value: 0 rpm
